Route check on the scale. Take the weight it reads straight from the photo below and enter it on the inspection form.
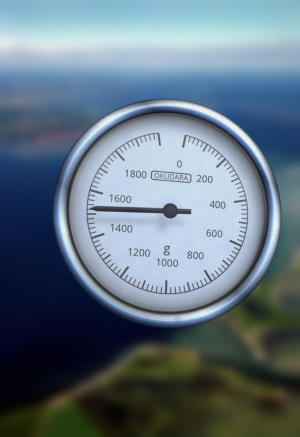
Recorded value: 1520 g
